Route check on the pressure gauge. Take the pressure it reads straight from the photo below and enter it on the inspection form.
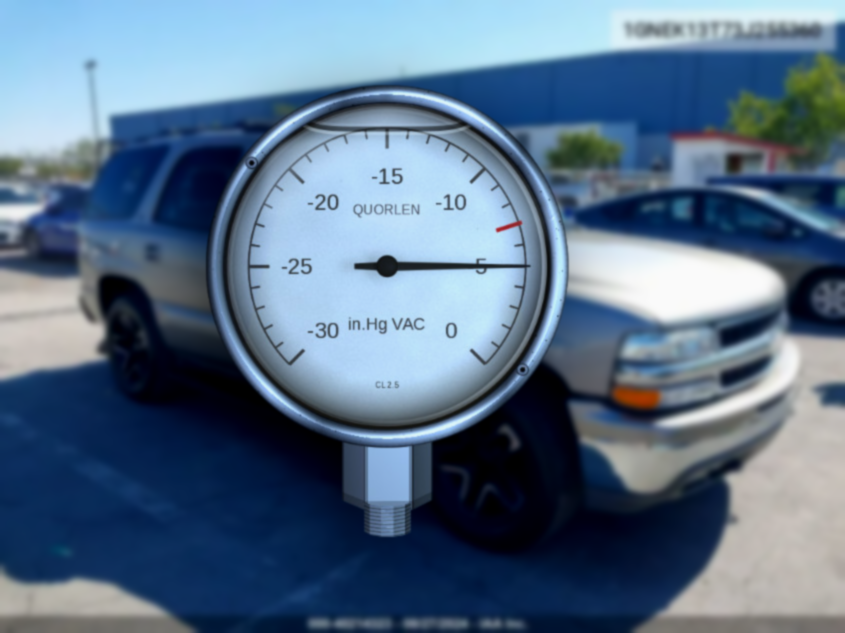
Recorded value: -5 inHg
